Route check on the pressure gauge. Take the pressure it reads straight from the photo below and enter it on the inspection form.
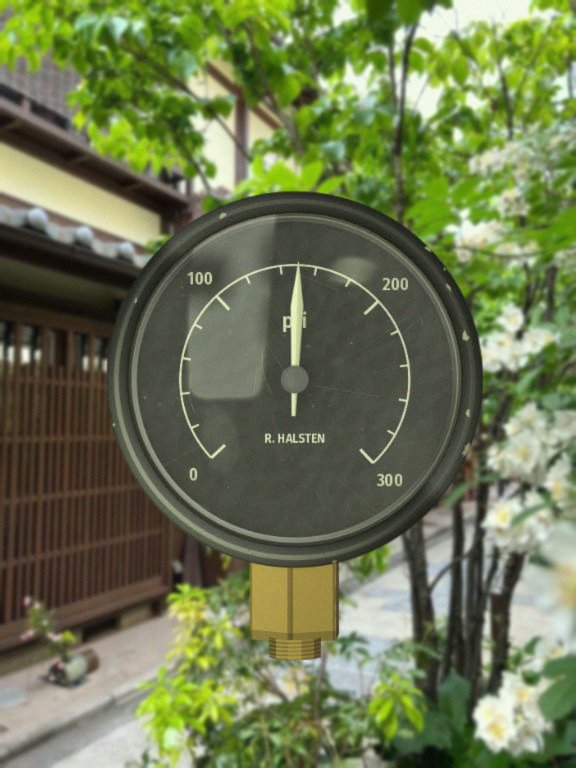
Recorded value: 150 psi
